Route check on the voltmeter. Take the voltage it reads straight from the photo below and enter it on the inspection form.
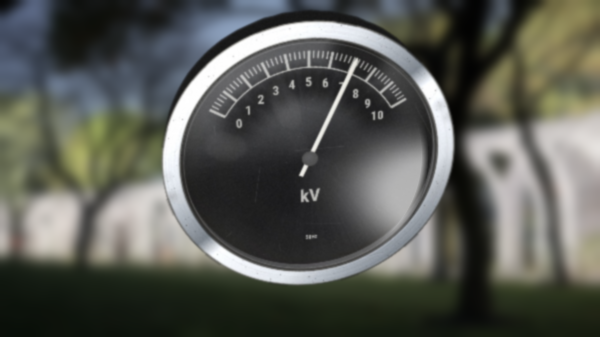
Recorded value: 7 kV
